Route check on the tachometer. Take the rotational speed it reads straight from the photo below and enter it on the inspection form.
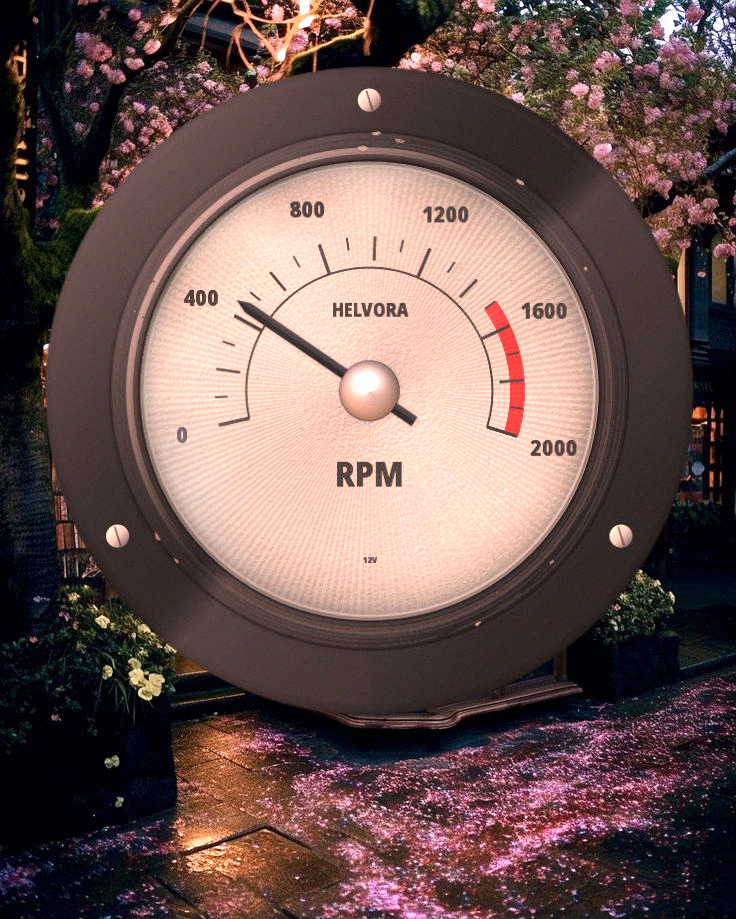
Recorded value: 450 rpm
